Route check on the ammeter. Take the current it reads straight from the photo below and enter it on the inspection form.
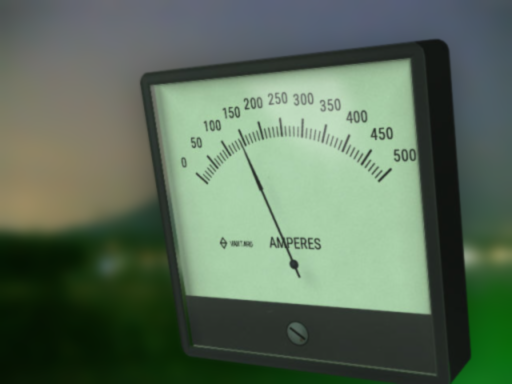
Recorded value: 150 A
